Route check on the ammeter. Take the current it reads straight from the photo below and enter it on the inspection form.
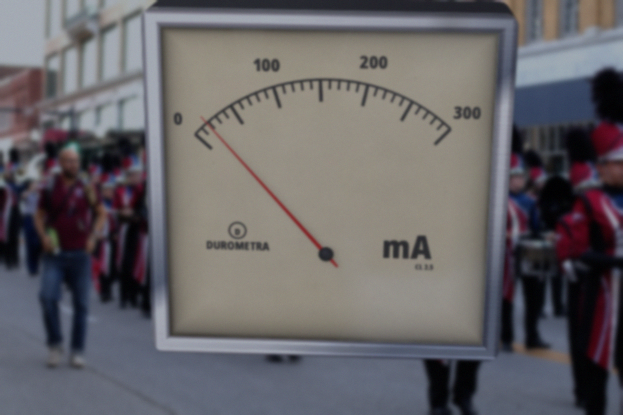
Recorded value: 20 mA
